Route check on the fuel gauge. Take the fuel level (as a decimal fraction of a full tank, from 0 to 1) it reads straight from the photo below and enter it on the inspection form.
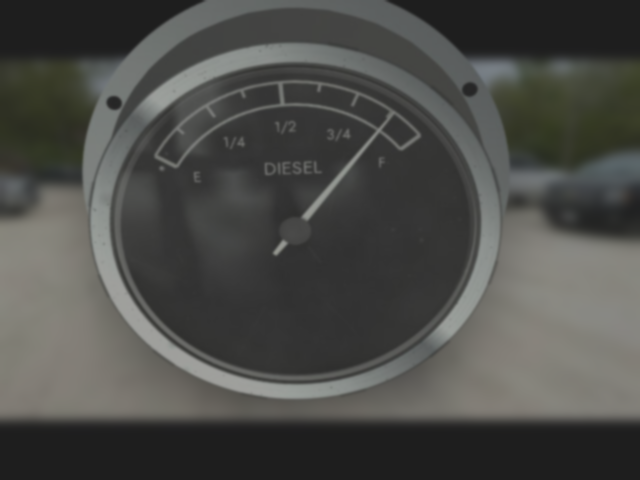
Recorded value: 0.875
